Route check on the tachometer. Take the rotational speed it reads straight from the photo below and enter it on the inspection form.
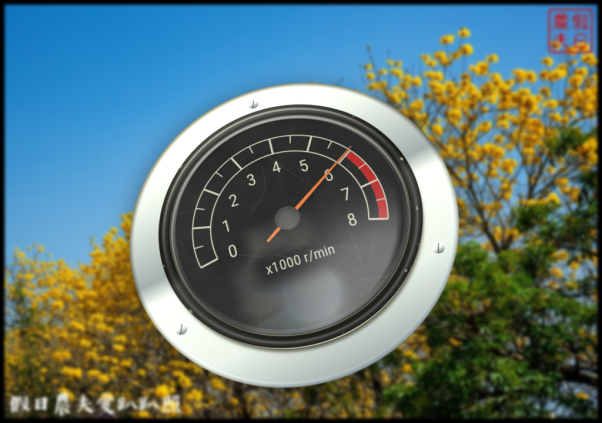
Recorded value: 6000 rpm
